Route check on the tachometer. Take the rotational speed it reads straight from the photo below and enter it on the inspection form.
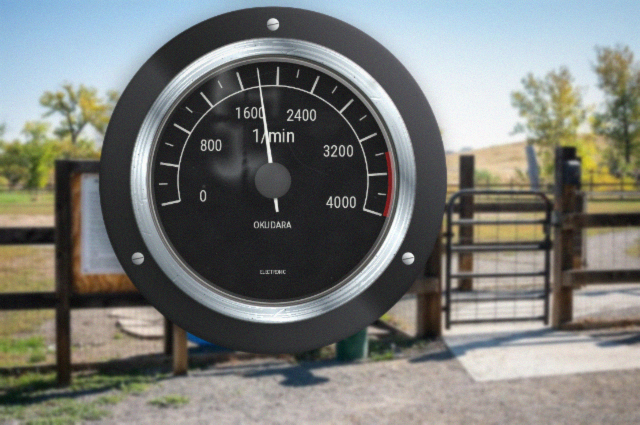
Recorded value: 1800 rpm
